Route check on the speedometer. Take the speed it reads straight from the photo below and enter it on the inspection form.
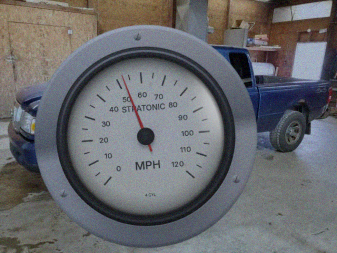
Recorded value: 52.5 mph
